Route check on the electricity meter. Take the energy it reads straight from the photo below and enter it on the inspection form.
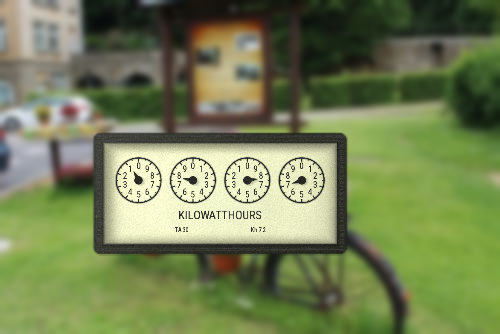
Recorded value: 777 kWh
